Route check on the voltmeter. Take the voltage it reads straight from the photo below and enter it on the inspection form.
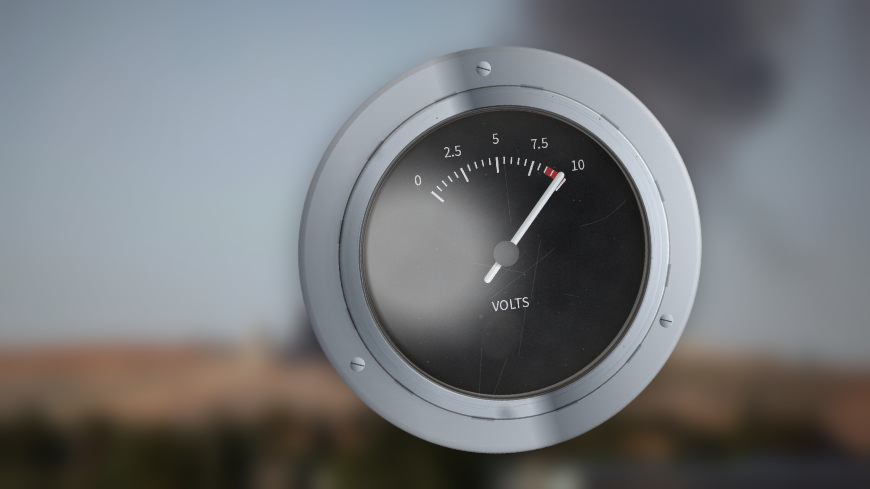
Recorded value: 9.5 V
